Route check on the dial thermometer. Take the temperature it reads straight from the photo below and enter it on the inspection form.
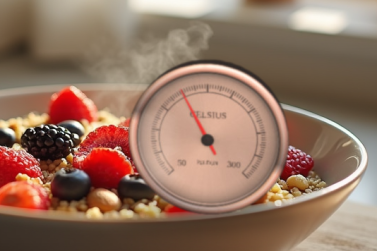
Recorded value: 150 °C
